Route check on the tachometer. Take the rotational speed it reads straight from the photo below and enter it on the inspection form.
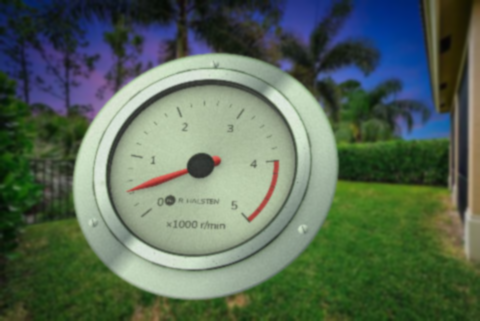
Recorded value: 400 rpm
